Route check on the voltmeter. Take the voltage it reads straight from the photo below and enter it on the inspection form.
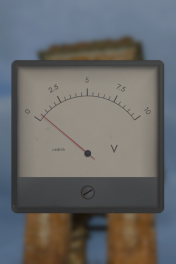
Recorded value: 0.5 V
